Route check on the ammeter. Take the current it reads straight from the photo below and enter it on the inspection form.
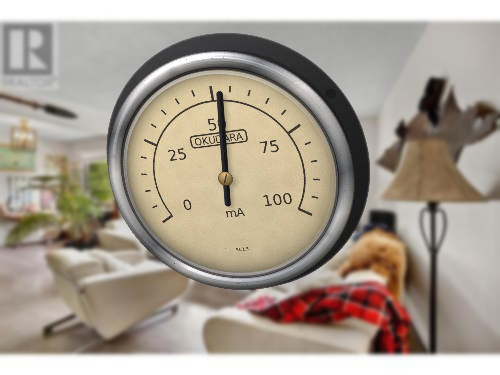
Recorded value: 52.5 mA
